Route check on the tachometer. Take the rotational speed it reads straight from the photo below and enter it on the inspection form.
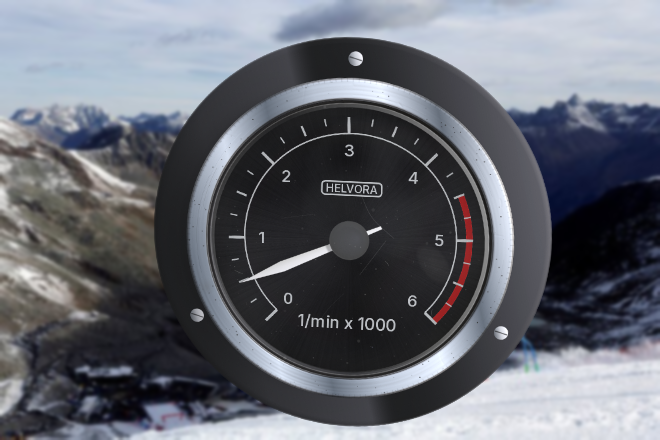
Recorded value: 500 rpm
